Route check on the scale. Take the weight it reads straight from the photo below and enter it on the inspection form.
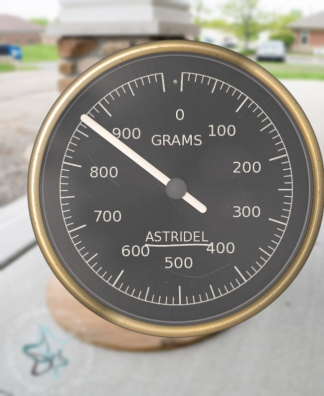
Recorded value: 870 g
